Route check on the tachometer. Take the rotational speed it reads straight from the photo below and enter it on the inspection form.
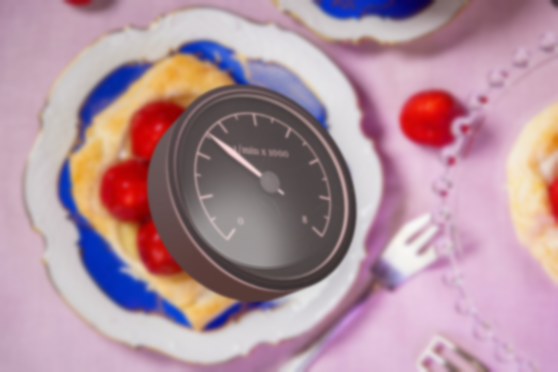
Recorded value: 2500 rpm
